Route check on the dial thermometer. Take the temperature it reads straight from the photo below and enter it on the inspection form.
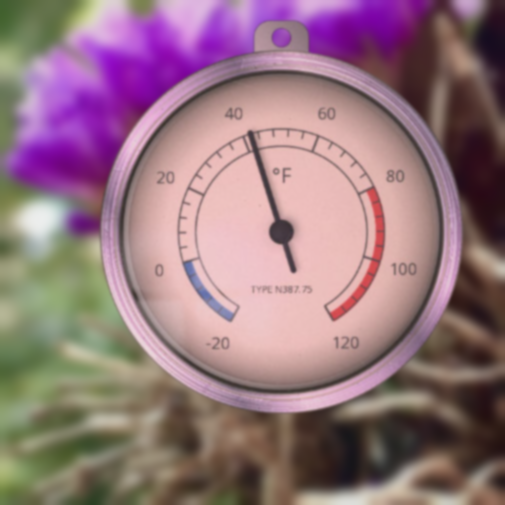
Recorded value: 42 °F
